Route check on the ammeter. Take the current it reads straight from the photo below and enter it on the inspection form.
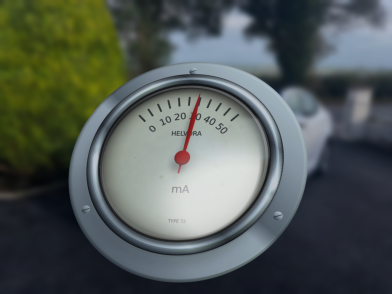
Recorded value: 30 mA
